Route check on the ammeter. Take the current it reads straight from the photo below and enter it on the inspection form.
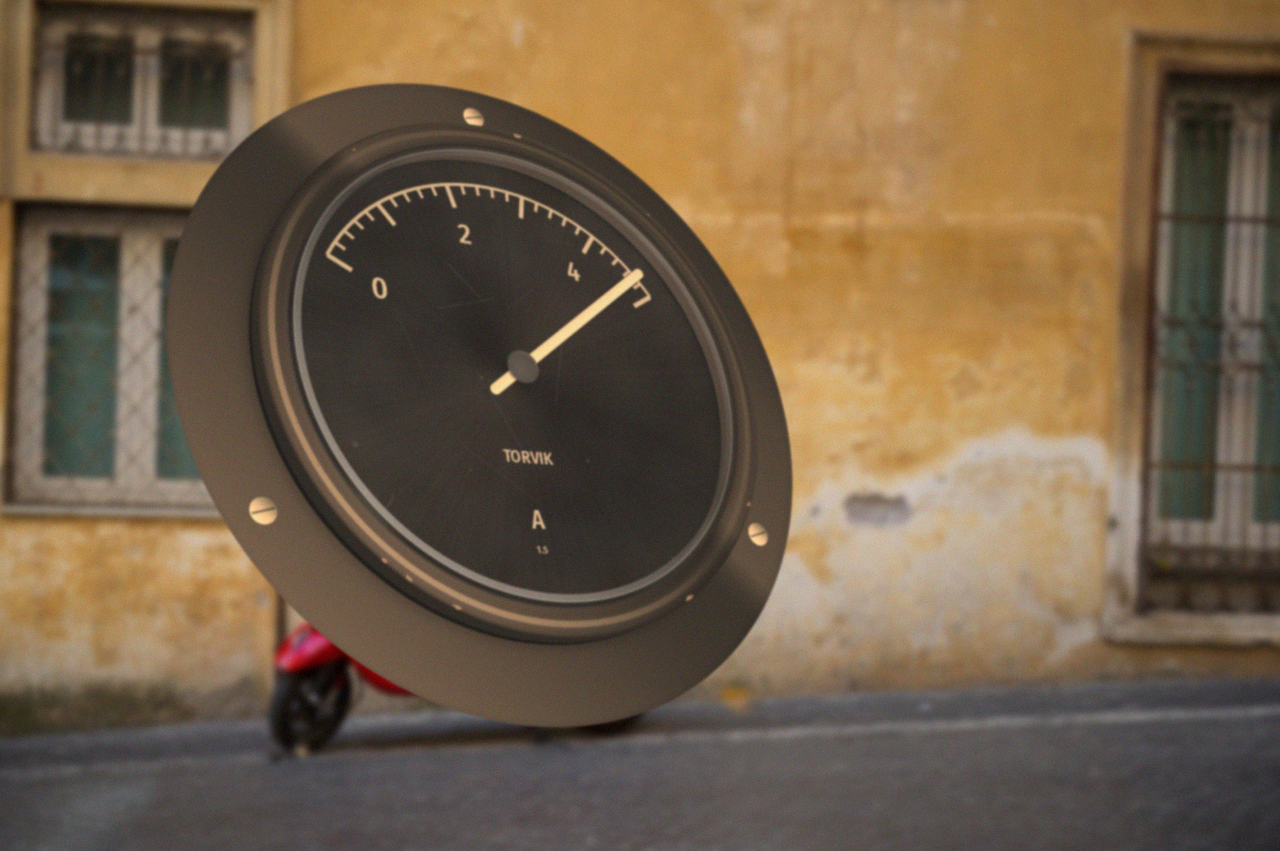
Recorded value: 4.7 A
